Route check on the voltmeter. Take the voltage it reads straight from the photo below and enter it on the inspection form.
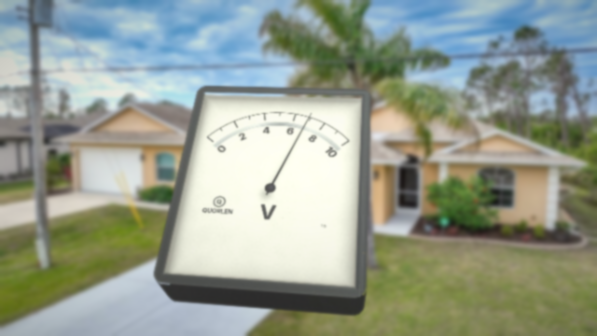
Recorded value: 7 V
